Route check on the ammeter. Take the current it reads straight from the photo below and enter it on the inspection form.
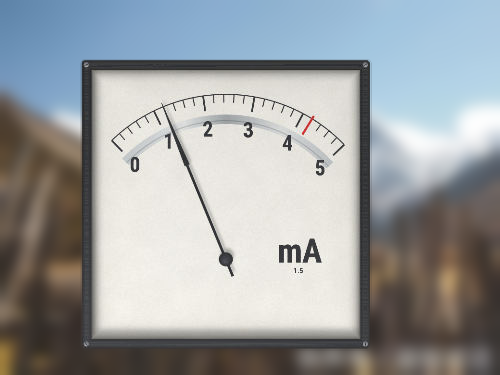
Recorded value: 1.2 mA
